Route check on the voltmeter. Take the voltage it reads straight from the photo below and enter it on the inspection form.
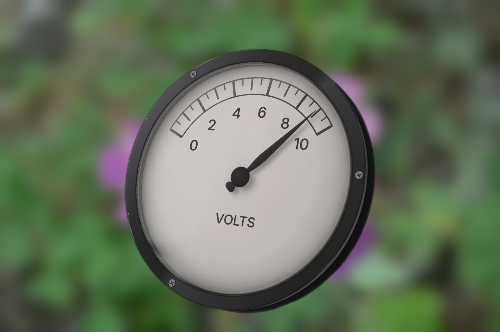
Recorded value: 9 V
